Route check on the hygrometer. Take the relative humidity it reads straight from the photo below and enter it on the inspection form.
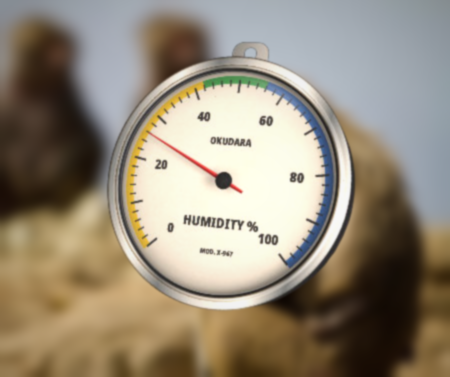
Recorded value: 26 %
